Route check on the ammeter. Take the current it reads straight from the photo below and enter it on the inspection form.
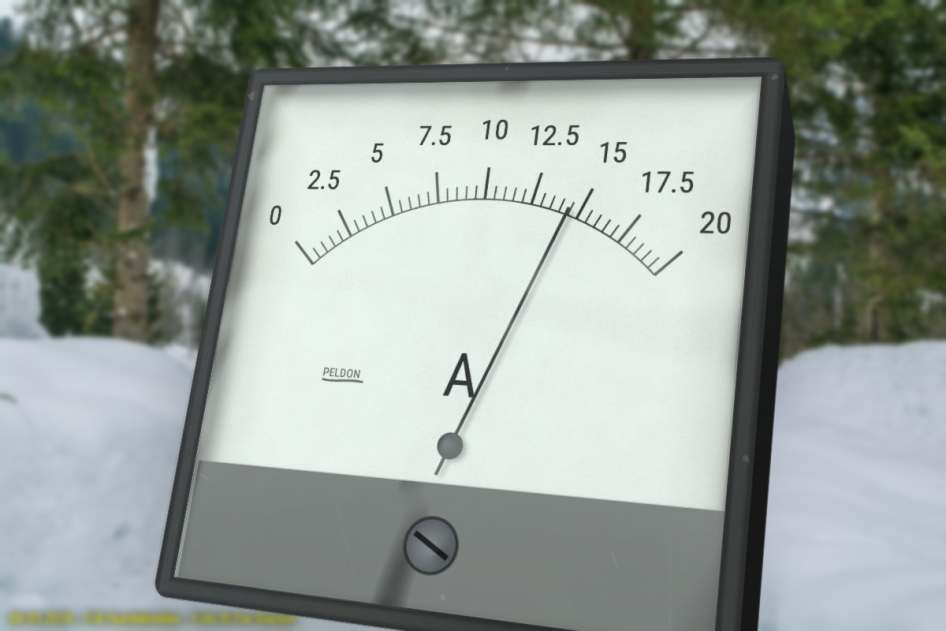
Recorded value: 14.5 A
